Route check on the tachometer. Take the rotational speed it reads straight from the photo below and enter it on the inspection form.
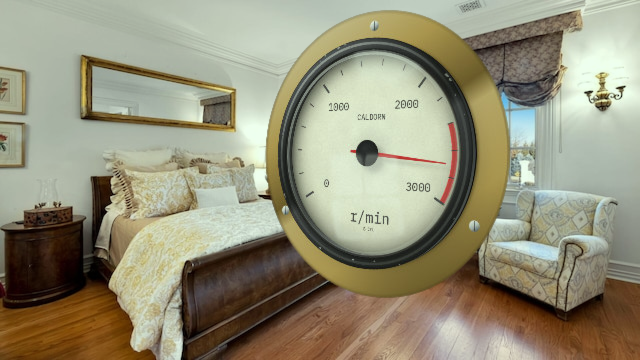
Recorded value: 2700 rpm
